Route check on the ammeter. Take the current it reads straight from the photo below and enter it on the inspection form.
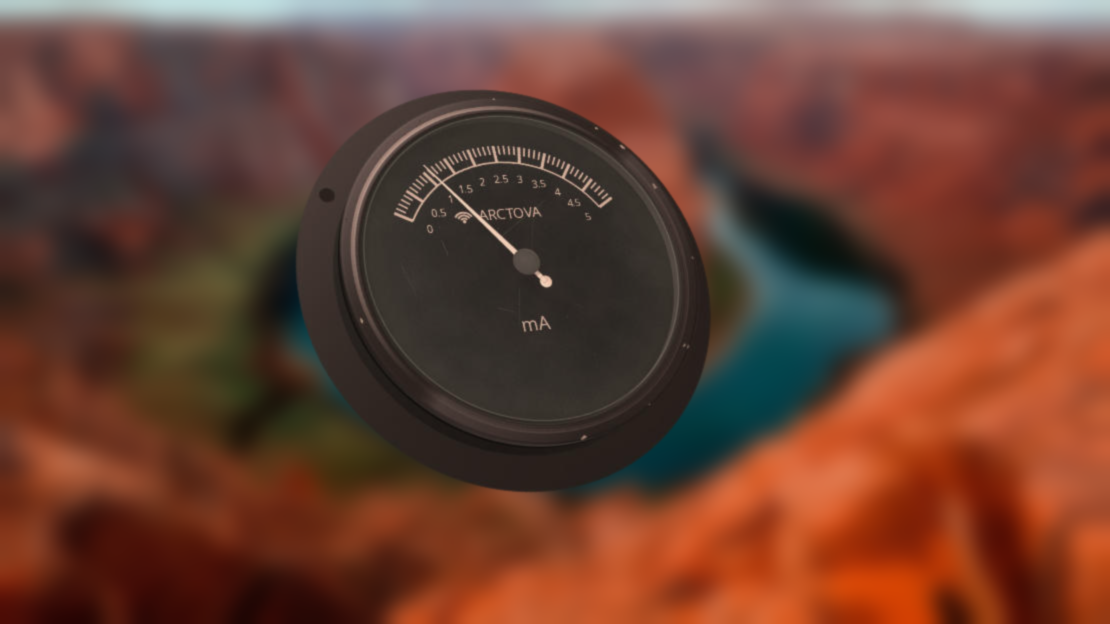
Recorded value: 1 mA
